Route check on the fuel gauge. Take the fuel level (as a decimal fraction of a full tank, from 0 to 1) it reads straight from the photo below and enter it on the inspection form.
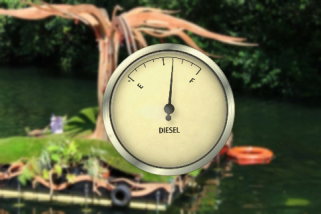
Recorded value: 0.625
